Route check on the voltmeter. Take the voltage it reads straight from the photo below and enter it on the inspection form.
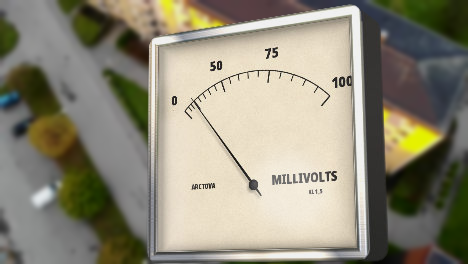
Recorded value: 25 mV
